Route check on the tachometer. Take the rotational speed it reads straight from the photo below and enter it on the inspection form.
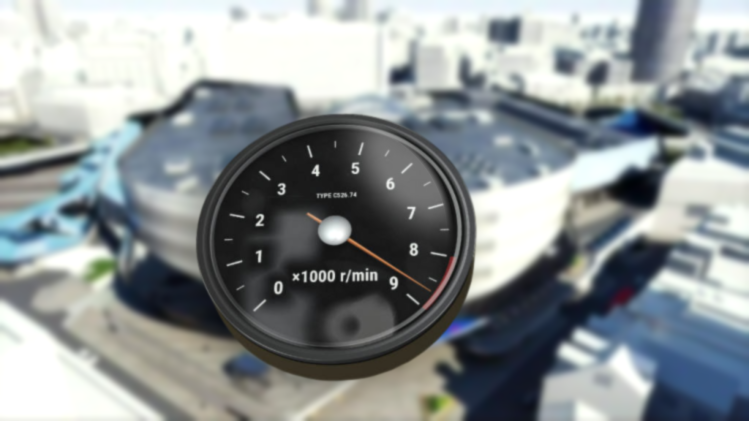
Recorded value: 8750 rpm
